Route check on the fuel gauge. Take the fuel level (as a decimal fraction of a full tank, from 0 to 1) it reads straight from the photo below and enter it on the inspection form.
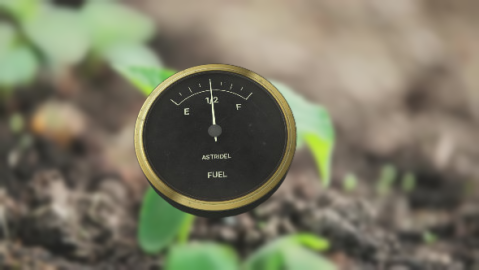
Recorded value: 0.5
